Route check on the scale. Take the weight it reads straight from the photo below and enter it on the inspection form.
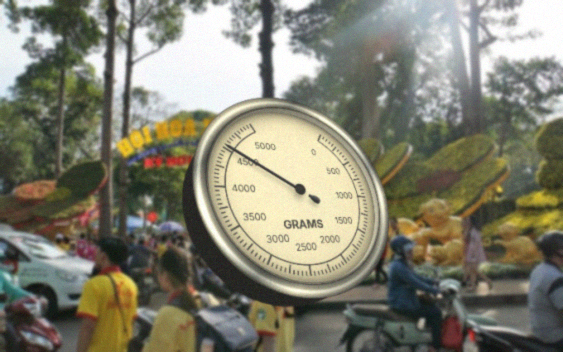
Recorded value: 4500 g
